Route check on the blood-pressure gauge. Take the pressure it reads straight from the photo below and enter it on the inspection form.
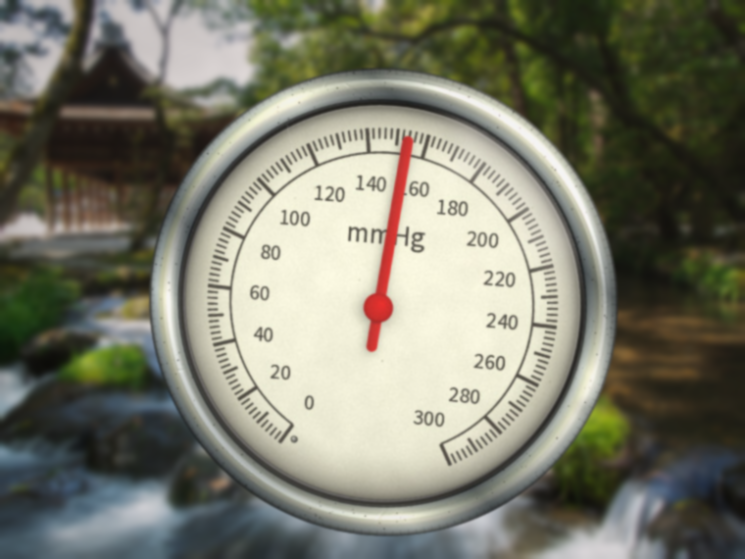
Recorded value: 154 mmHg
